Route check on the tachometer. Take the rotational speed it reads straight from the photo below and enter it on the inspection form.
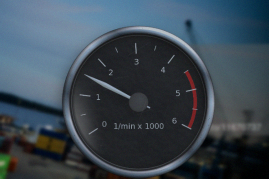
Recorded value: 1500 rpm
